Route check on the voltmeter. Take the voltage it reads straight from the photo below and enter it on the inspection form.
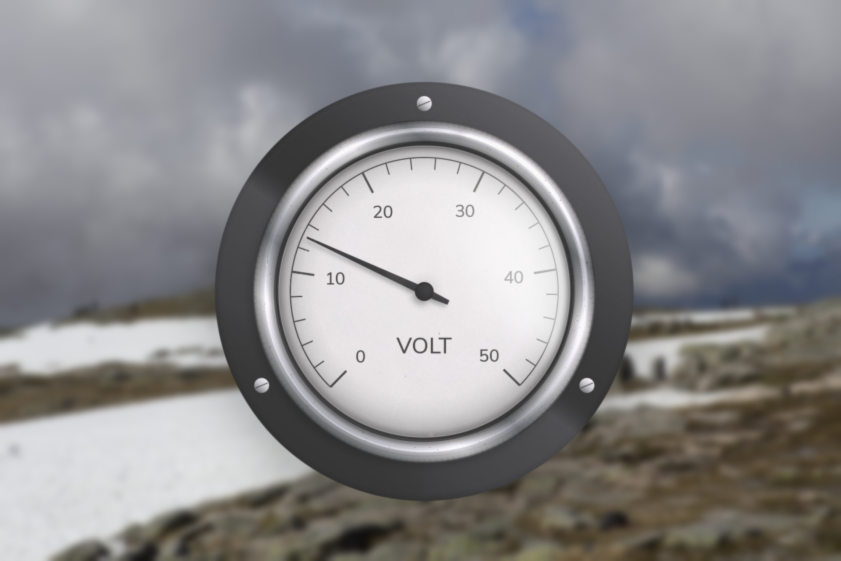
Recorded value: 13 V
